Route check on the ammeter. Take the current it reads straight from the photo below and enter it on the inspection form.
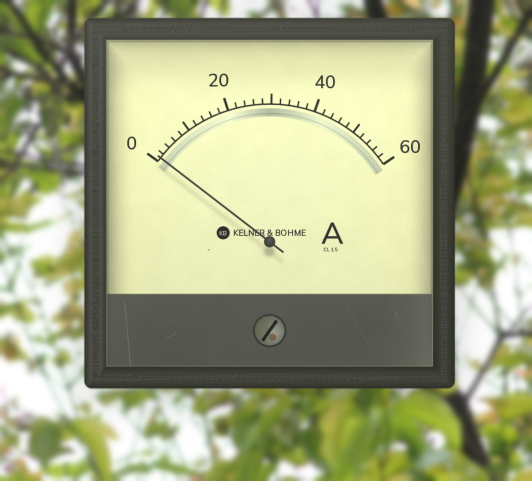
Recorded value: 1 A
